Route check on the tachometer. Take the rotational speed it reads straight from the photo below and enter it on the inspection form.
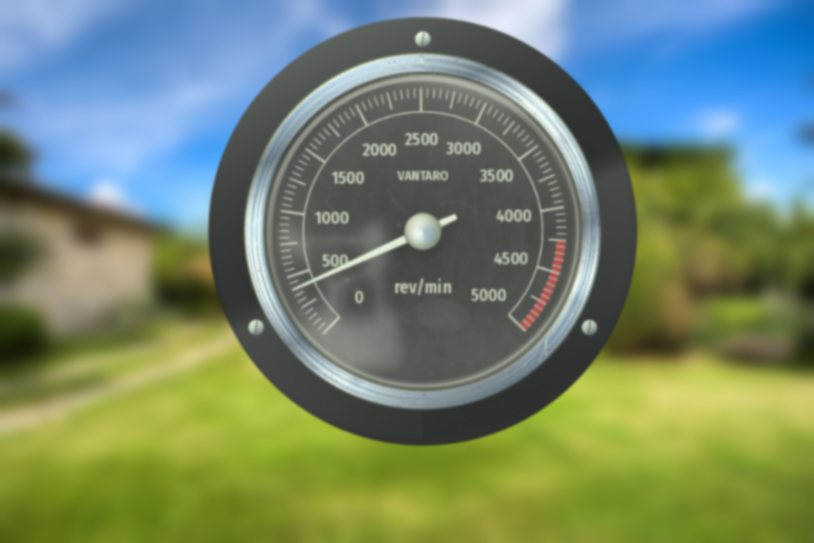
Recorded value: 400 rpm
